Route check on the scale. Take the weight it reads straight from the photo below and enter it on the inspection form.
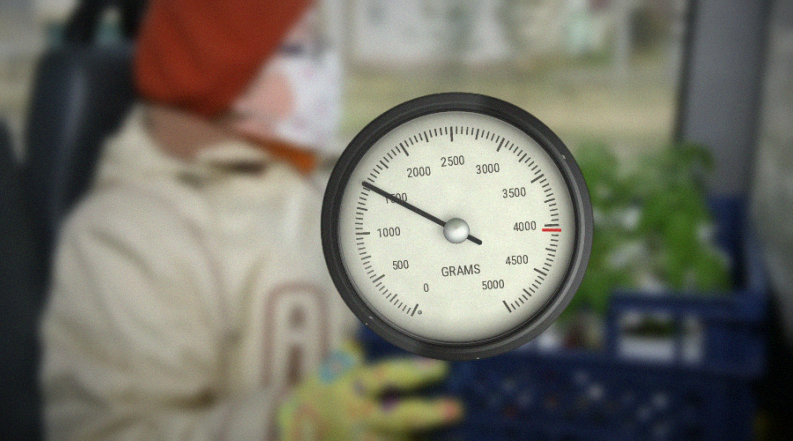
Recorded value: 1500 g
